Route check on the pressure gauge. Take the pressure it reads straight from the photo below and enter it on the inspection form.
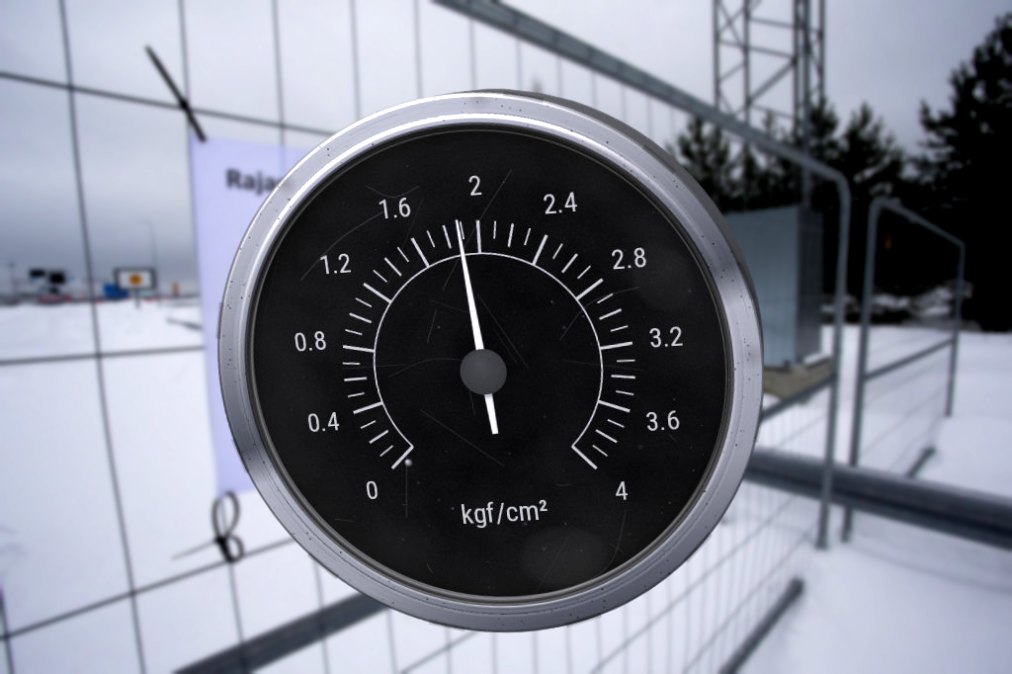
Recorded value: 1.9 kg/cm²
